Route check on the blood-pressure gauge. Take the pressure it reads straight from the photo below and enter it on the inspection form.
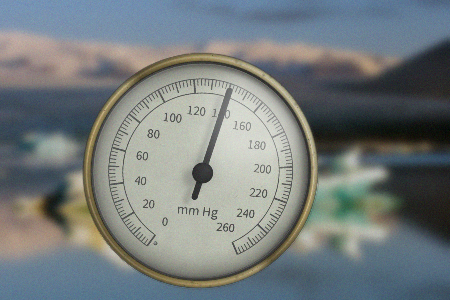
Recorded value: 140 mmHg
